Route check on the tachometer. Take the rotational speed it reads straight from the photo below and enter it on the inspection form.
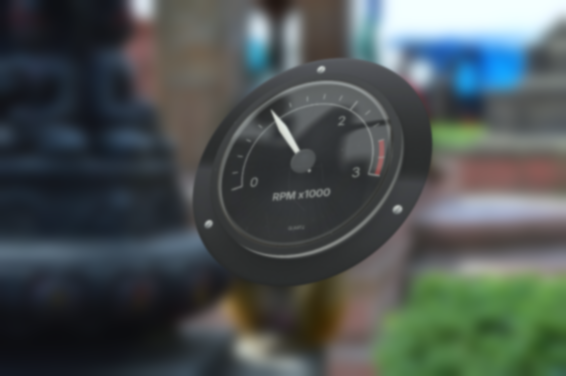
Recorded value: 1000 rpm
